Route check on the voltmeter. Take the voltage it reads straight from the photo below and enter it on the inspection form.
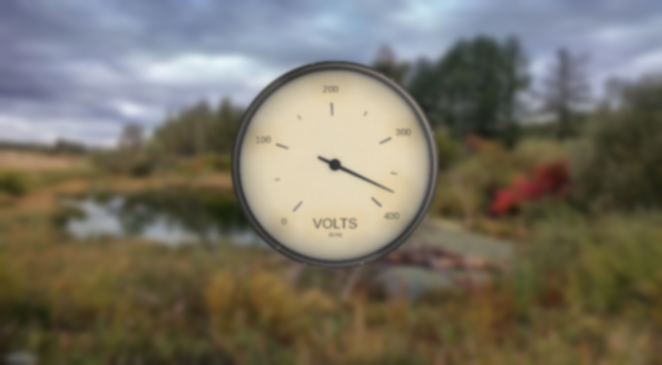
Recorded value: 375 V
